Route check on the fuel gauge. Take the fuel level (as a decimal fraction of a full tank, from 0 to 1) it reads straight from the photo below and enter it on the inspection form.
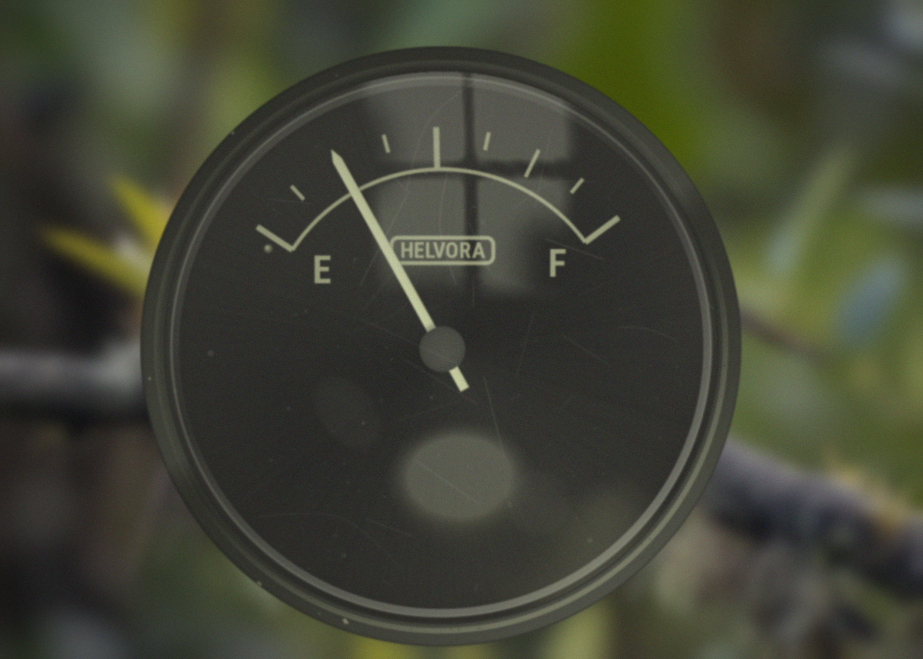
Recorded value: 0.25
